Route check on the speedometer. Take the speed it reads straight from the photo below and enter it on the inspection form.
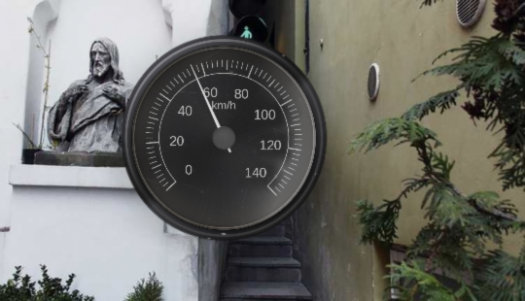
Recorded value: 56 km/h
